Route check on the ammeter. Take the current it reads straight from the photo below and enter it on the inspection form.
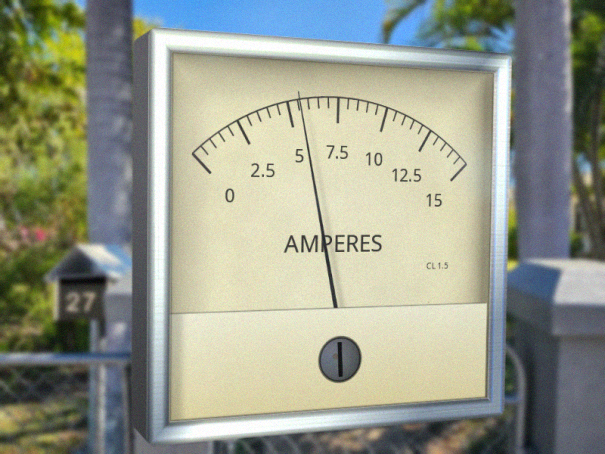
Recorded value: 5.5 A
